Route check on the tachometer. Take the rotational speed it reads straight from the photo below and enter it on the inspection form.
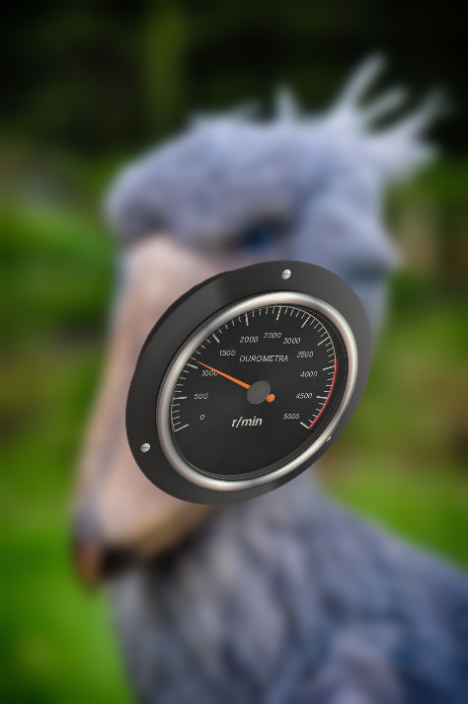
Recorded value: 1100 rpm
